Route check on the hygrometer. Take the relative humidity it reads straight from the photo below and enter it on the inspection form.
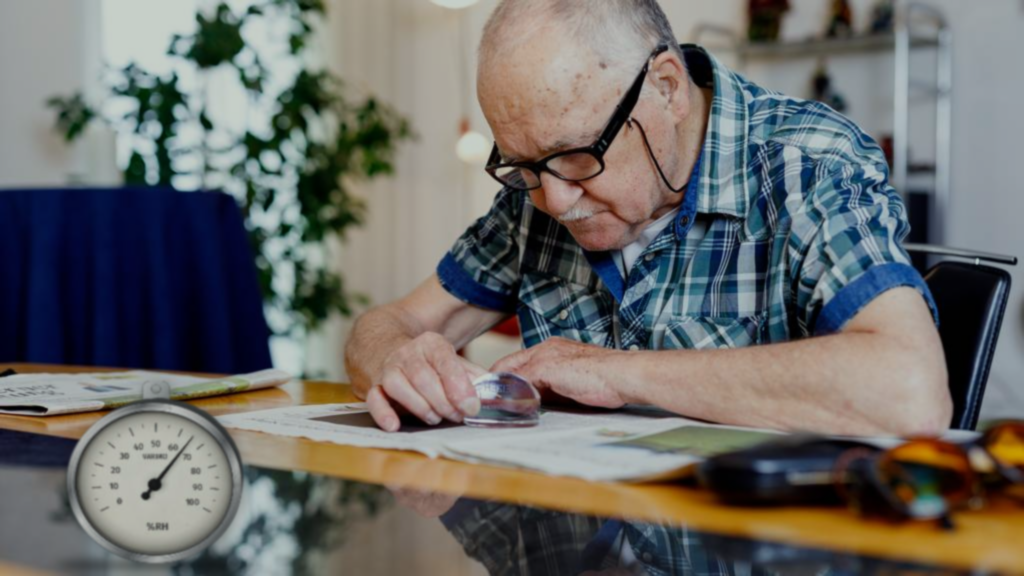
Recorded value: 65 %
